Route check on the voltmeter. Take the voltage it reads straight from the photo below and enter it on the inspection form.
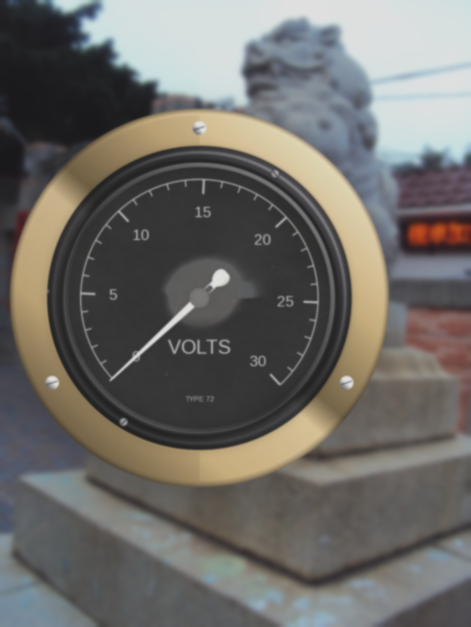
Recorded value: 0 V
